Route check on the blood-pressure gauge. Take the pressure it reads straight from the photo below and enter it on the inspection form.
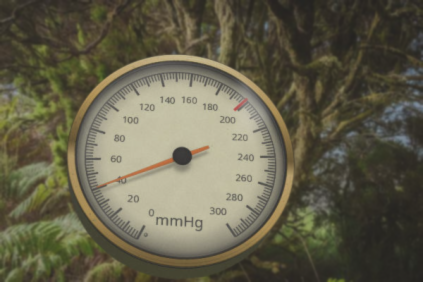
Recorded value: 40 mmHg
